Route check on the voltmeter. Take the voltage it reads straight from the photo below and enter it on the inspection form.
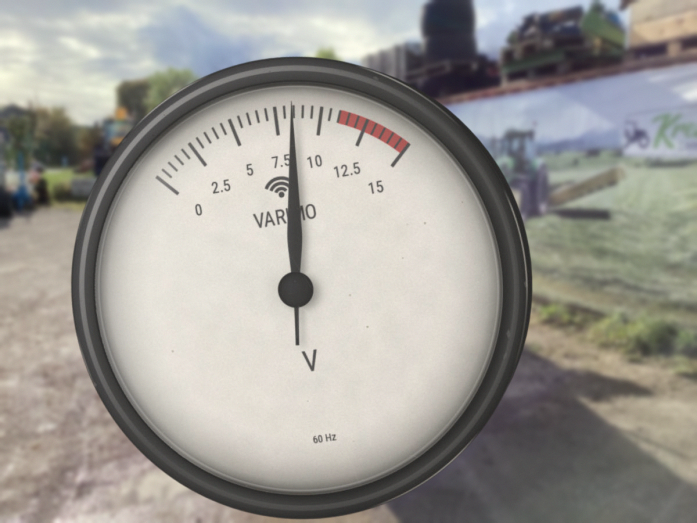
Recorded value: 8.5 V
